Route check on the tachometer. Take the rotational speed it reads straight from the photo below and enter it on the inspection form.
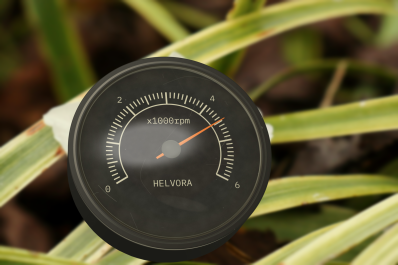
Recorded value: 4500 rpm
